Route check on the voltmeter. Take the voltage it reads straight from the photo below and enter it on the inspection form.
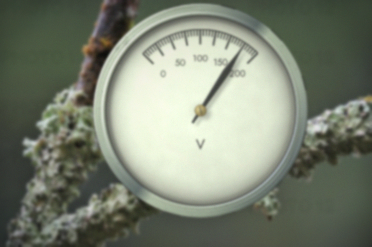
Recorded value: 175 V
